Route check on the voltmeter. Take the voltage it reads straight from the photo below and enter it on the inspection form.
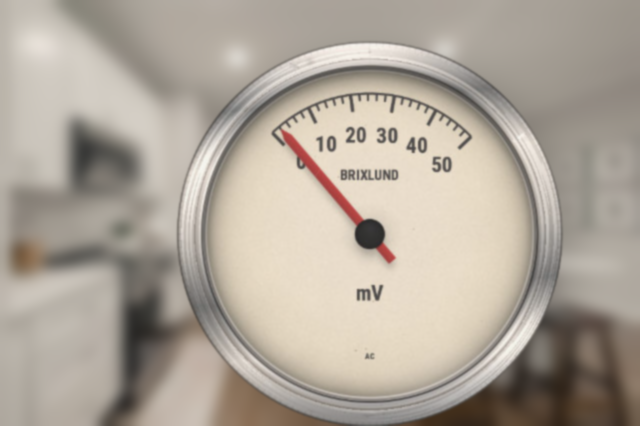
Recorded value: 2 mV
